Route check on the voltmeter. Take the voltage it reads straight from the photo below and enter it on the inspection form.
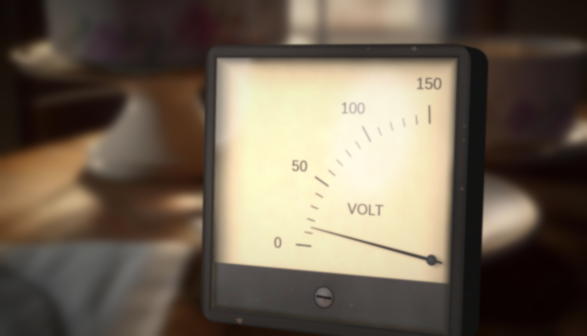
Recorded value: 15 V
